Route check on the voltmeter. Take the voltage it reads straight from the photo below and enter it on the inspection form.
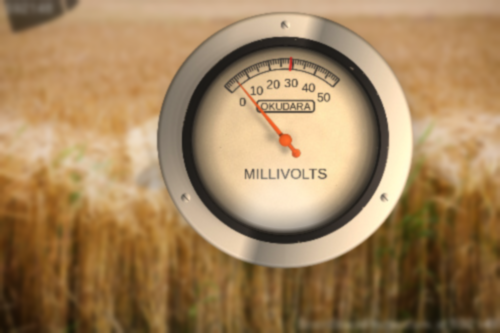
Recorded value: 5 mV
